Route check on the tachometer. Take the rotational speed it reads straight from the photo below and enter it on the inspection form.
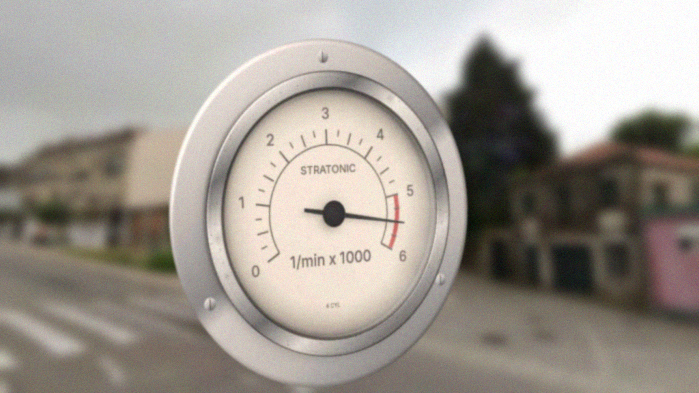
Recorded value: 5500 rpm
